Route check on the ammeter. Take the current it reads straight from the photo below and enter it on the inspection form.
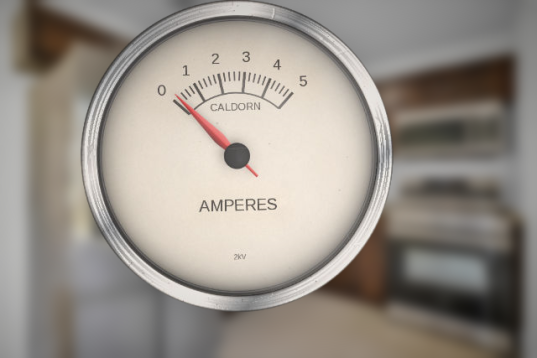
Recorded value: 0.2 A
